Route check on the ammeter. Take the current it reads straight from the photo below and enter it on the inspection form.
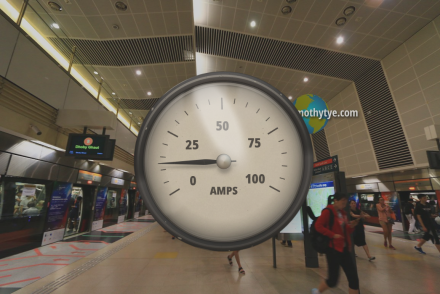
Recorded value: 12.5 A
